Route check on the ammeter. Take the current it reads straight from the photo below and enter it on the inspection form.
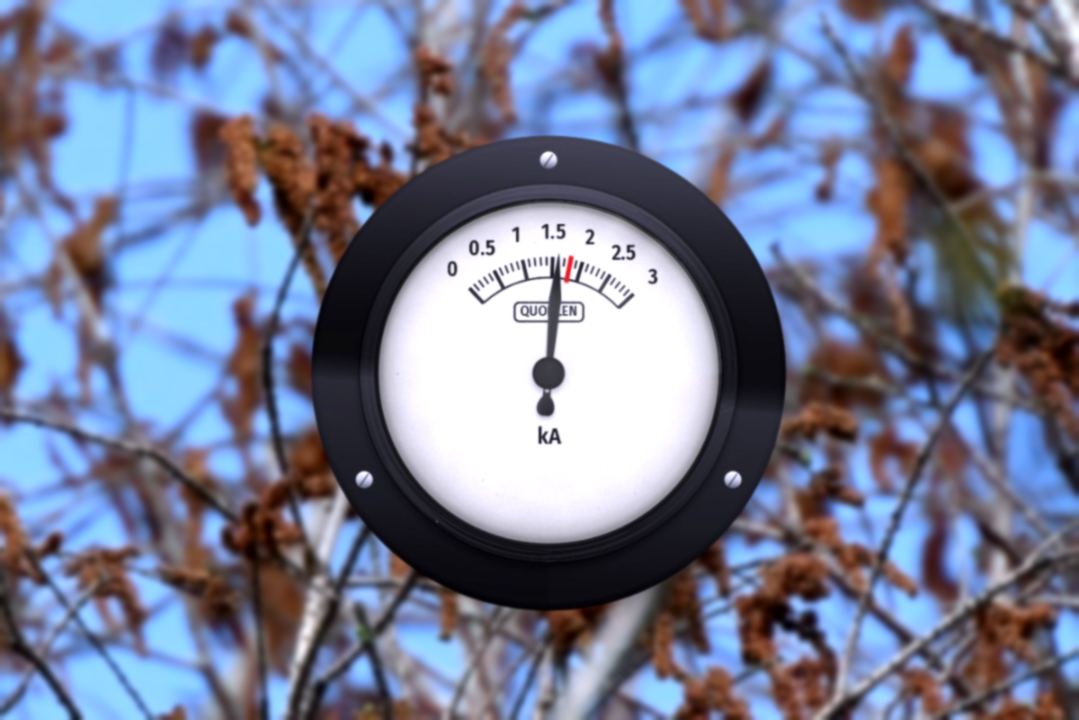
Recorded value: 1.6 kA
